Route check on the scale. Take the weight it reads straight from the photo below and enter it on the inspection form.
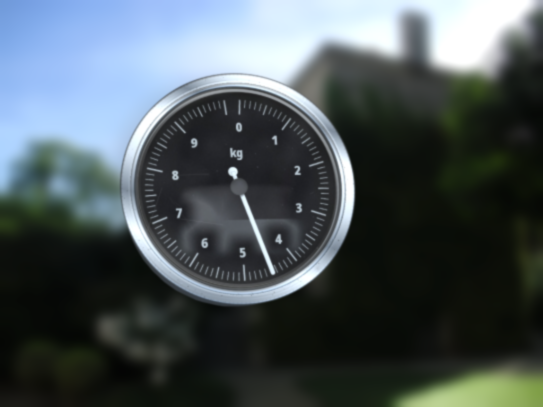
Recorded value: 4.5 kg
